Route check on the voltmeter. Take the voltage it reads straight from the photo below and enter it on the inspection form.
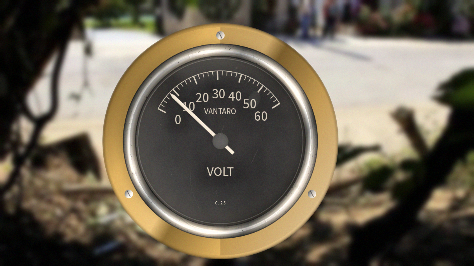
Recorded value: 8 V
